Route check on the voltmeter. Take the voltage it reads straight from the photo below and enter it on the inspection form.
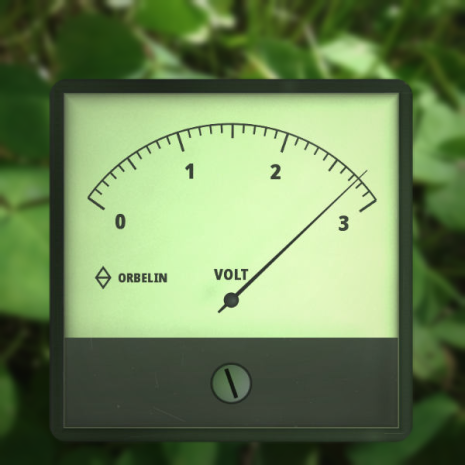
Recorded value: 2.75 V
